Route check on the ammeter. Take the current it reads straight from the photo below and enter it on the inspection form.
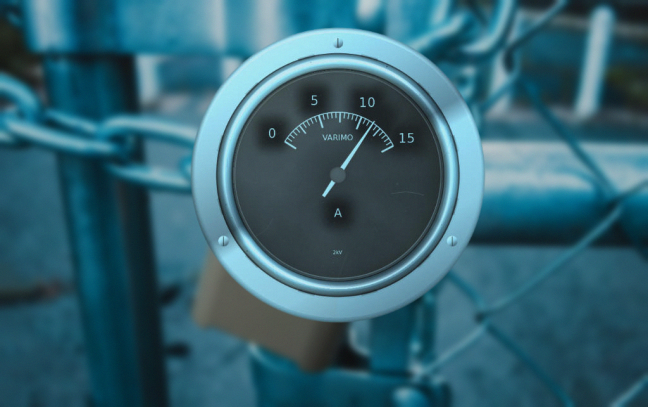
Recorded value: 11.5 A
